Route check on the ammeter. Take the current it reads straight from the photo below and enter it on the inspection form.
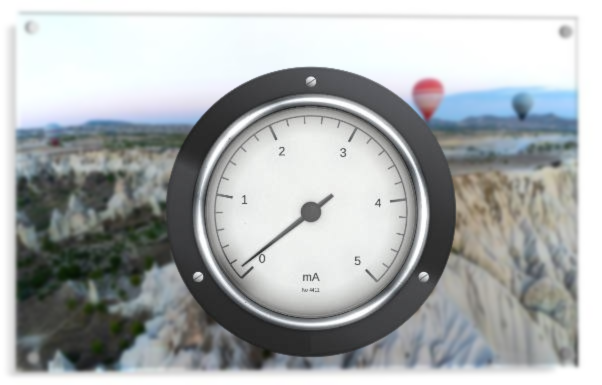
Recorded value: 0.1 mA
